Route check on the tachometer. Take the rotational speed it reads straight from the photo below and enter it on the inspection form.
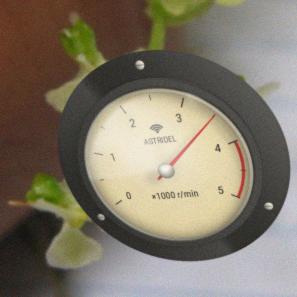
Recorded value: 3500 rpm
